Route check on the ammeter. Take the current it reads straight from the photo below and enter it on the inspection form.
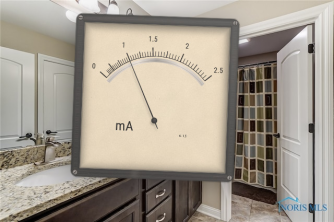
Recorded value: 1 mA
